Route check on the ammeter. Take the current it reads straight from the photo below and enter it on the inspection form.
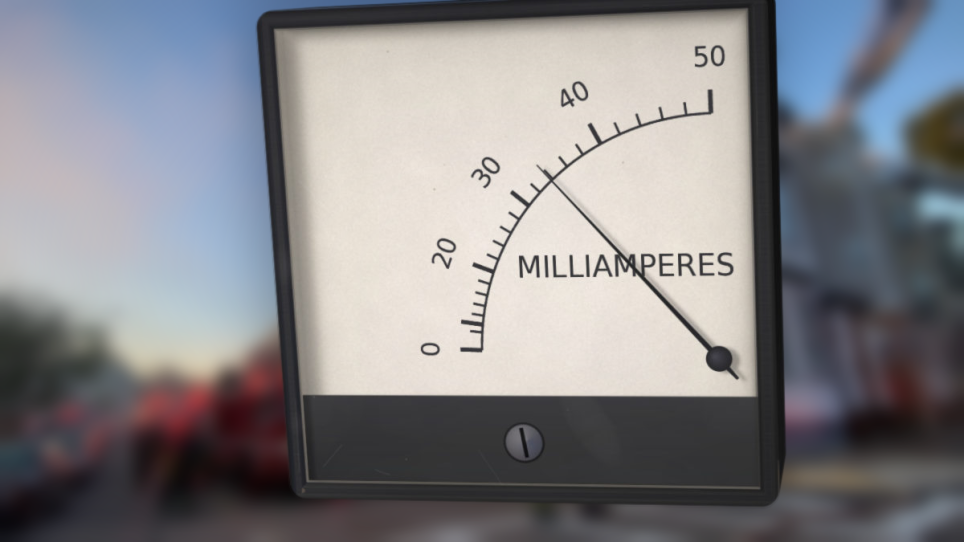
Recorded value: 34 mA
